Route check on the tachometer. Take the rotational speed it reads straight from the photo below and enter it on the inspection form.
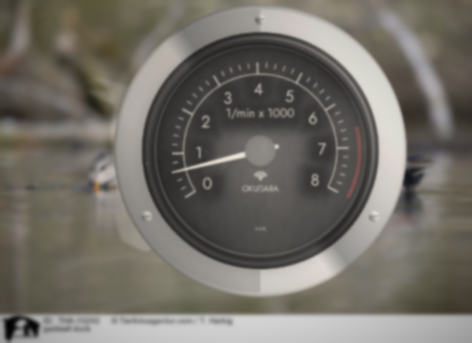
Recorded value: 600 rpm
